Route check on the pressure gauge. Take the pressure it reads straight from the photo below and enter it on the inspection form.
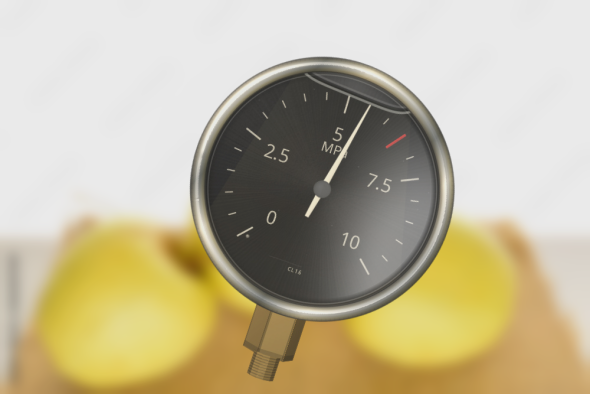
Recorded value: 5.5 MPa
